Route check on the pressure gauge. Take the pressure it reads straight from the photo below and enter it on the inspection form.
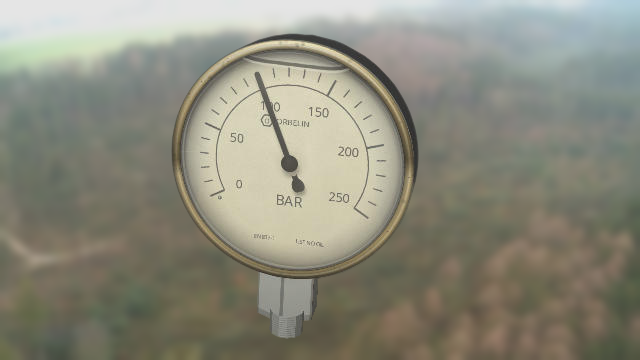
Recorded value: 100 bar
